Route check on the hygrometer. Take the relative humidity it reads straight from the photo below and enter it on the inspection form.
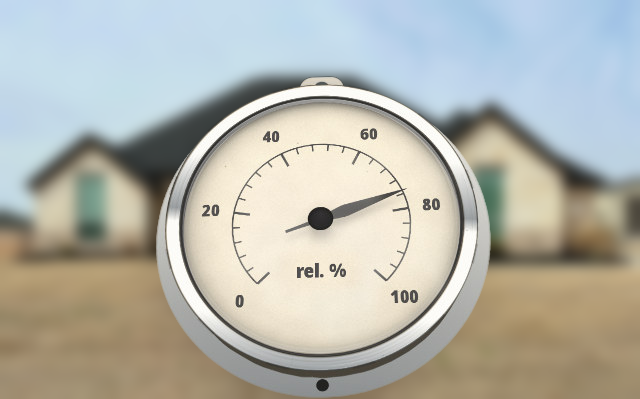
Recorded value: 76 %
